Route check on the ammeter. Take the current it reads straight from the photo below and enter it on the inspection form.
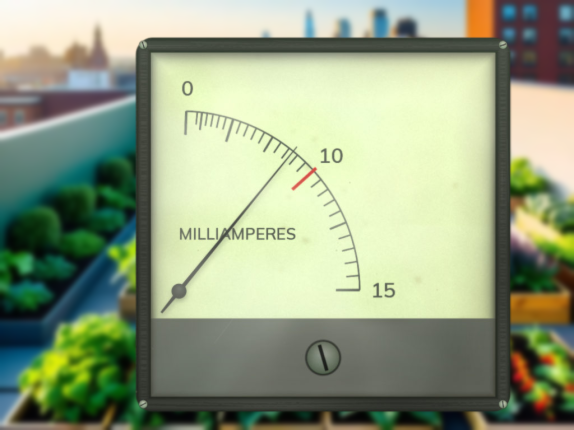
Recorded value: 8.75 mA
